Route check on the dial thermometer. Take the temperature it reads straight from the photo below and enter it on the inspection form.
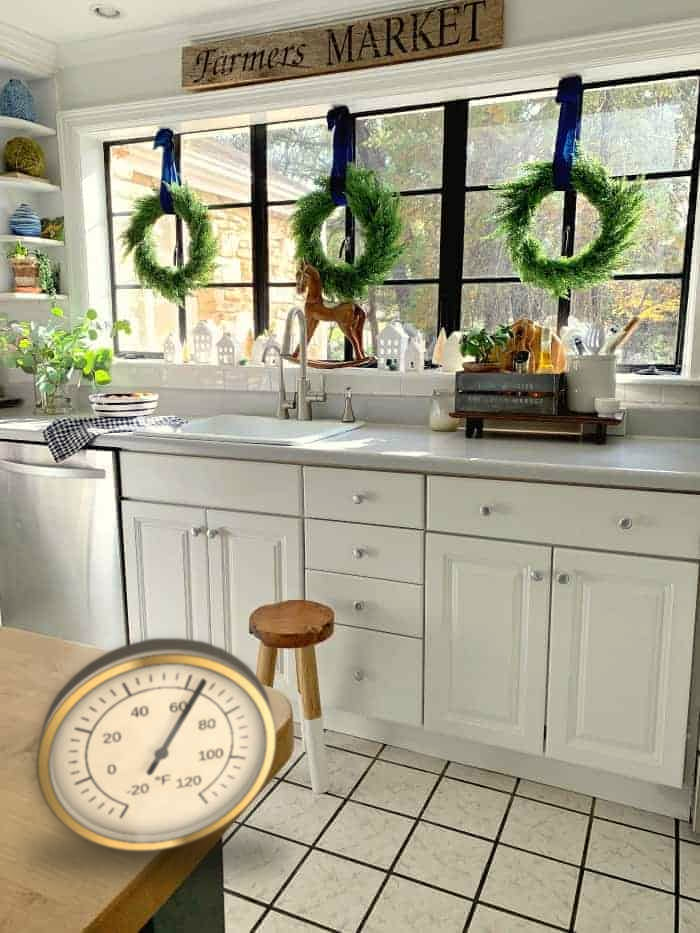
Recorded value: 64 °F
